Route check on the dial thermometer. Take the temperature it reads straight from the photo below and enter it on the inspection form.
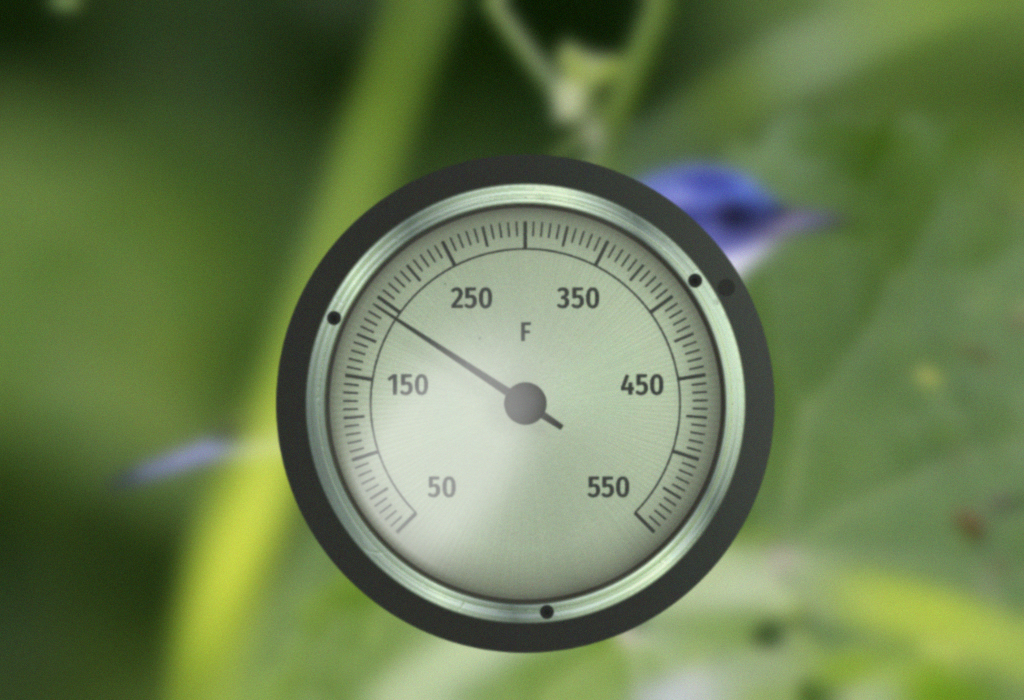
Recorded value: 195 °F
